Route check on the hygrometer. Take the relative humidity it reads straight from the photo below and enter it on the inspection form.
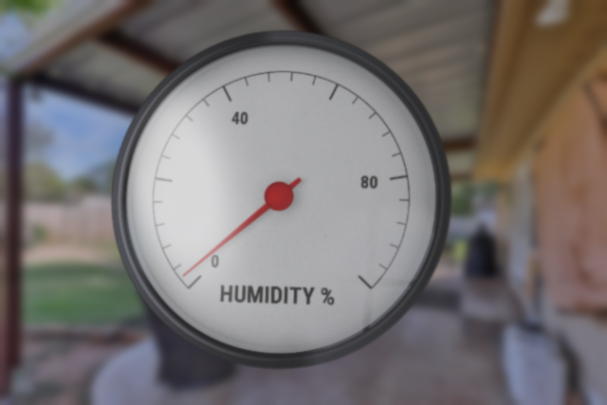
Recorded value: 2 %
